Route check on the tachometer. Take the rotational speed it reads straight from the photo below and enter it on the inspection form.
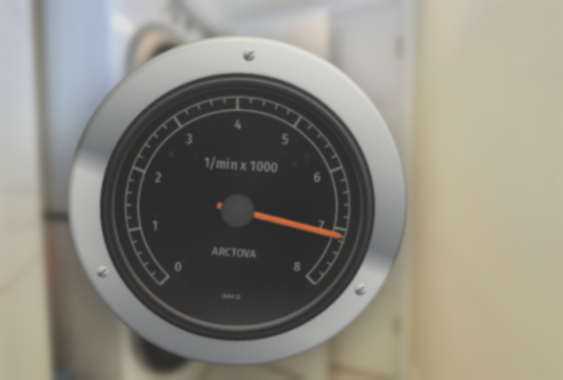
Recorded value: 7100 rpm
